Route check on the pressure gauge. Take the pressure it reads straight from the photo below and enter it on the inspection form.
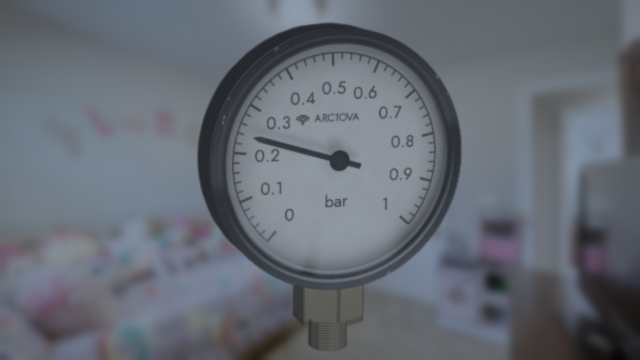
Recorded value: 0.24 bar
